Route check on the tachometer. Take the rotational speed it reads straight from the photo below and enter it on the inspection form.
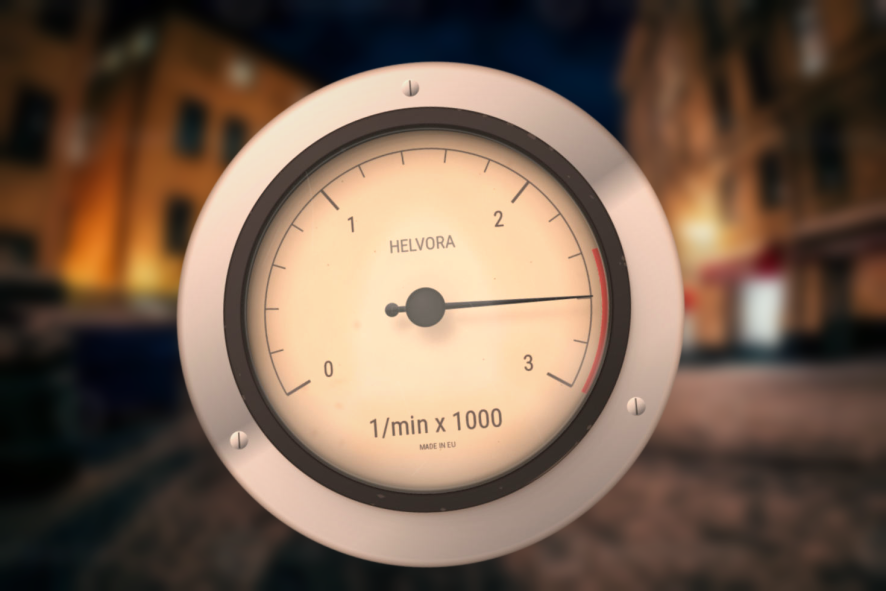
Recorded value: 2600 rpm
